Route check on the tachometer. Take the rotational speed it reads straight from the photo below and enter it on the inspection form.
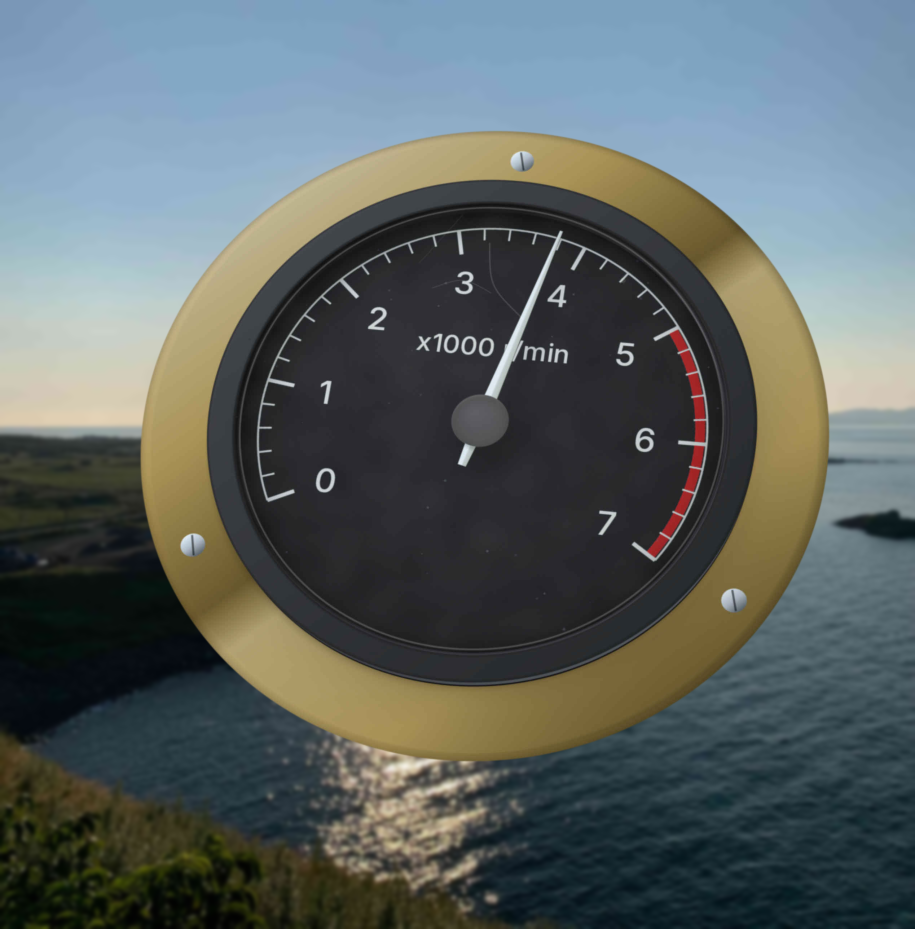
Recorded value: 3800 rpm
